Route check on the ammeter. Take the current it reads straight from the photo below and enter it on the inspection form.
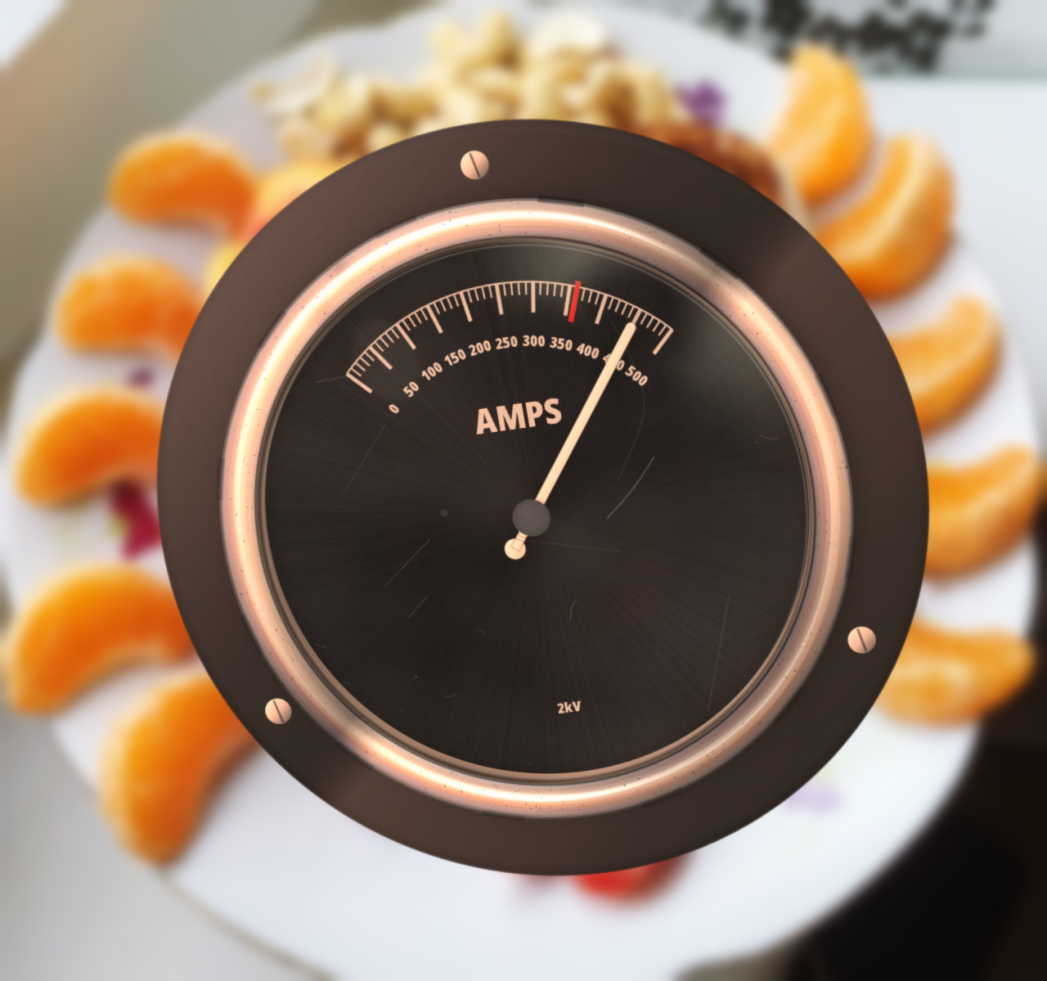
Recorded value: 450 A
